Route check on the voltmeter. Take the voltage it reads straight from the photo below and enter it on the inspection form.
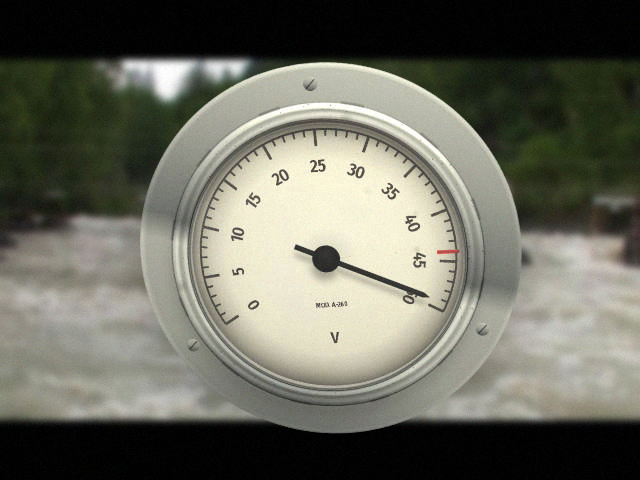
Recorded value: 49 V
